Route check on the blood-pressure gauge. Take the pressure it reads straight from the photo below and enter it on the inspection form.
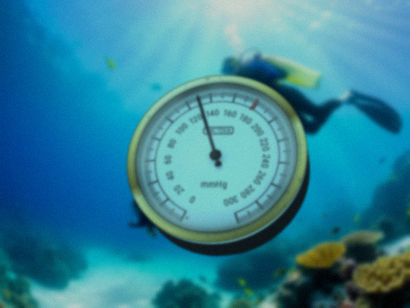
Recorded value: 130 mmHg
